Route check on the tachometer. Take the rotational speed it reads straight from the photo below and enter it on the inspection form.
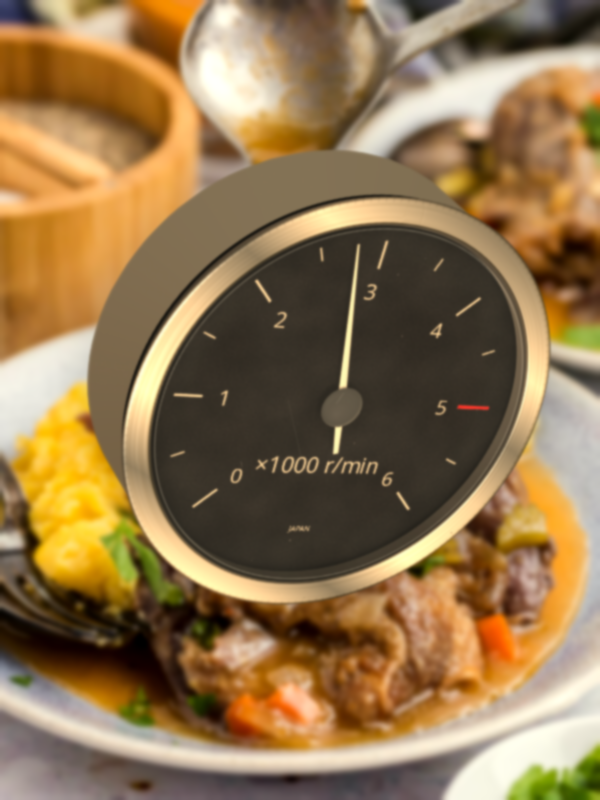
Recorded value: 2750 rpm
